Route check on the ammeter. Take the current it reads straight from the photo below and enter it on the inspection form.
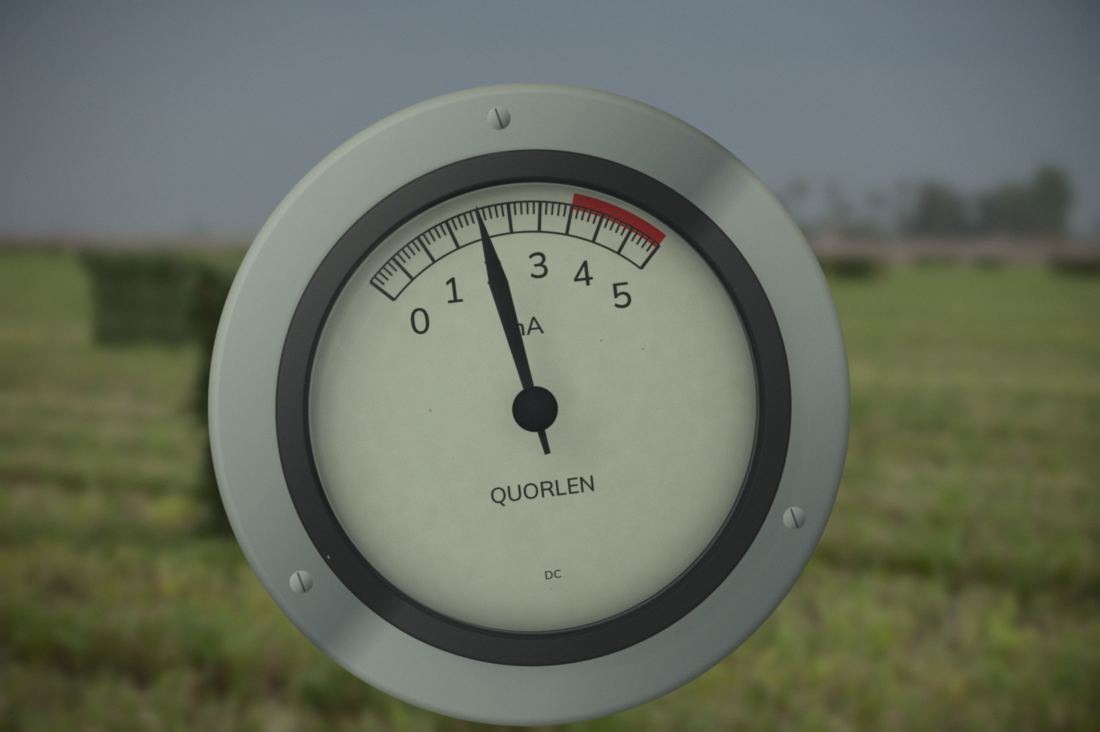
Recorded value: 2 mA
